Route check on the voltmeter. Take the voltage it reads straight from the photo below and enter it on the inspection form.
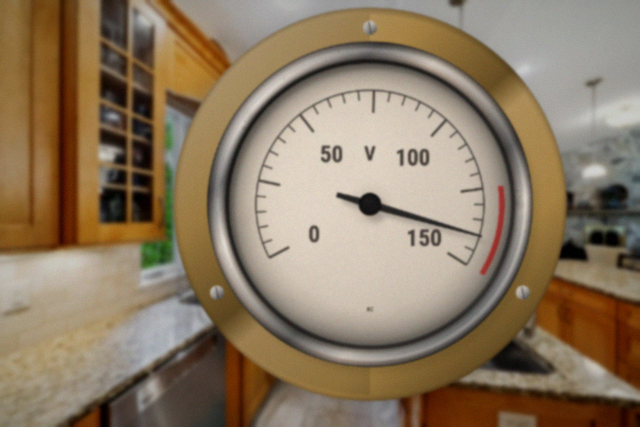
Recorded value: 140 V
